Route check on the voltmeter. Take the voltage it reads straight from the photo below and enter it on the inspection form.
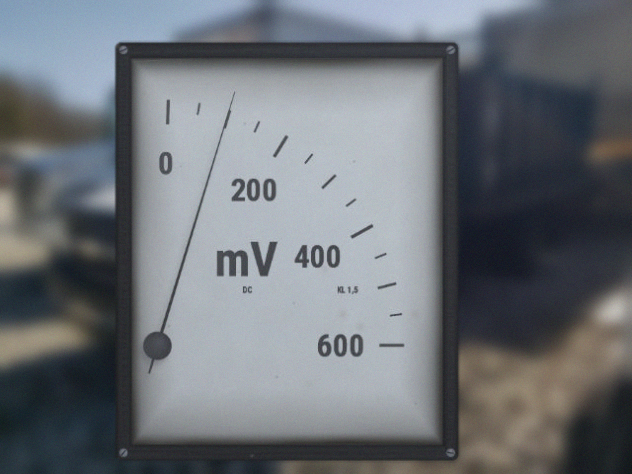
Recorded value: 100 mV
